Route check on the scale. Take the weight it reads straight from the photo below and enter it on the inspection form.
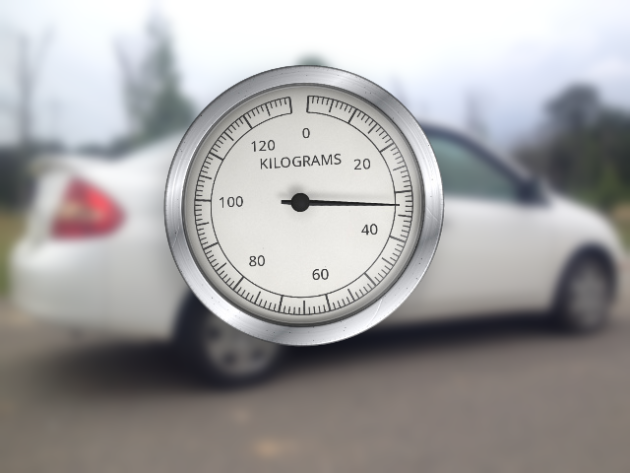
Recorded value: 33 kg
